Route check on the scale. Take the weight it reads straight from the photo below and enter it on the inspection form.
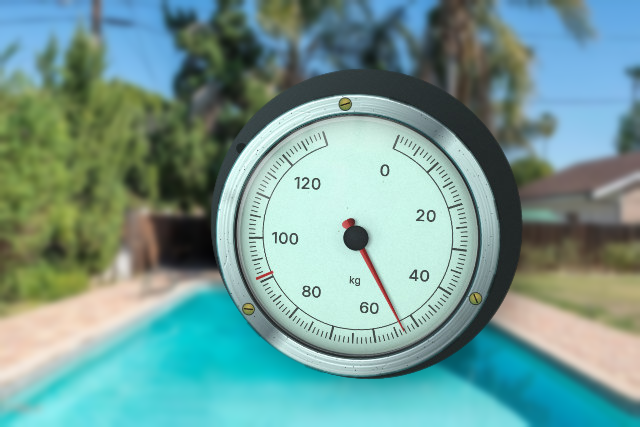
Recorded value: 53 kg
